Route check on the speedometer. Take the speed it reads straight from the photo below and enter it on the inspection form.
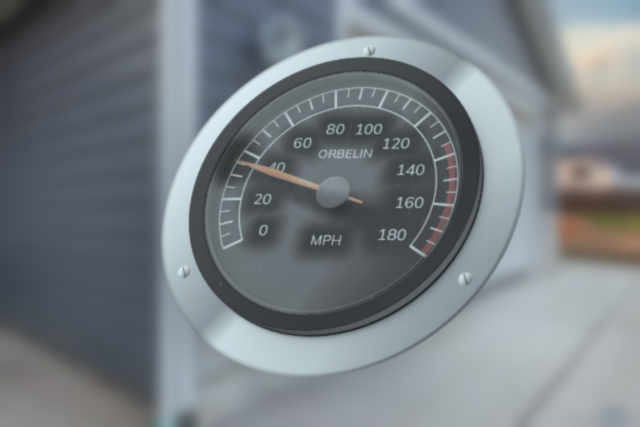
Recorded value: 35 mph
